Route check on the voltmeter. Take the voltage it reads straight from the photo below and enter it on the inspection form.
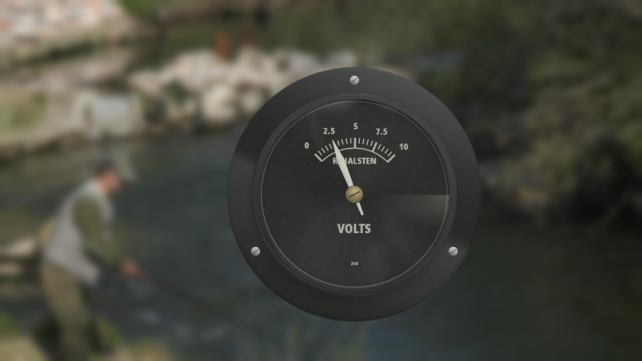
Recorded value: 2.5 V
